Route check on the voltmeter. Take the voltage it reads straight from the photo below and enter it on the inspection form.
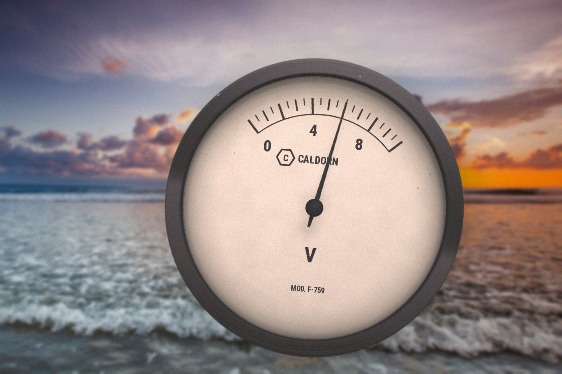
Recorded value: 6 V
